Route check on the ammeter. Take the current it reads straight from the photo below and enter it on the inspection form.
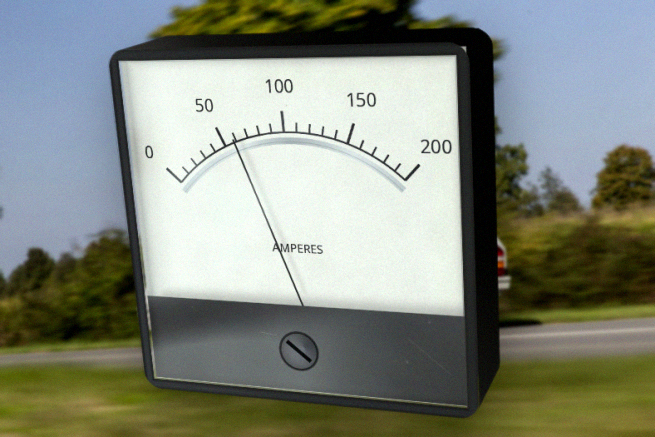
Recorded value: 60 A
